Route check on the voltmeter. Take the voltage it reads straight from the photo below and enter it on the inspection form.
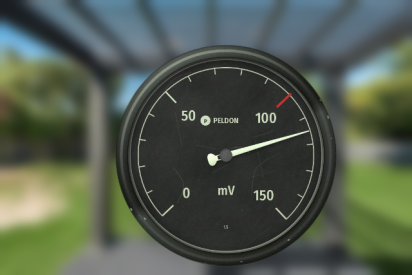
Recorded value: 115 mV
